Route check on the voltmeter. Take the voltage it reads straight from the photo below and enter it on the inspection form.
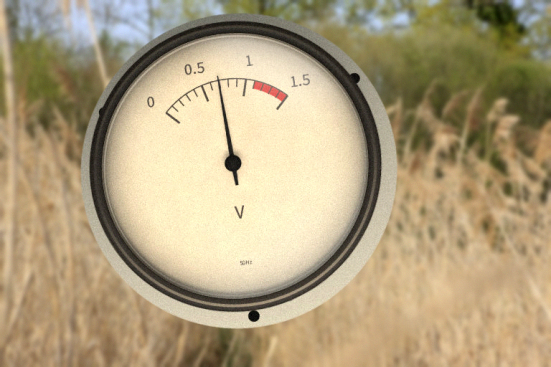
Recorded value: 0.7 V
